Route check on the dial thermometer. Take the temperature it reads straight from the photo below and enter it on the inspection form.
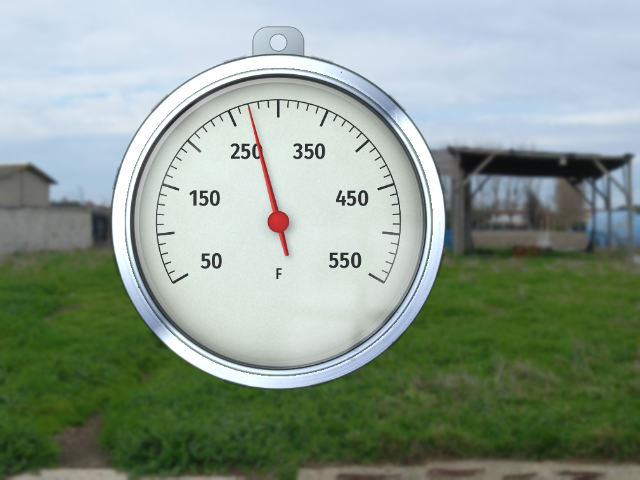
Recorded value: 270 °F
